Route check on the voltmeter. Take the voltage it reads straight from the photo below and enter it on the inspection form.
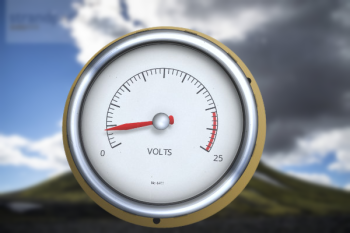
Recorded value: 2 V
